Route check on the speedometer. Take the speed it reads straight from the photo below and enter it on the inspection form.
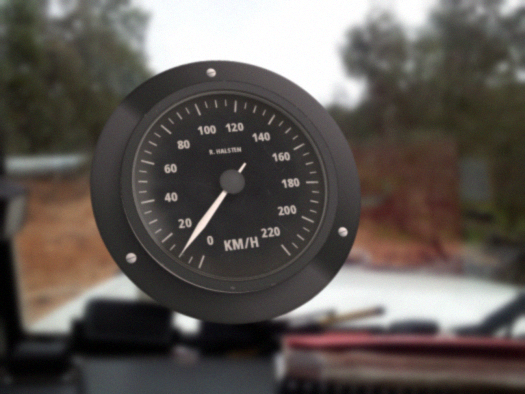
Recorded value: 10 km/h
